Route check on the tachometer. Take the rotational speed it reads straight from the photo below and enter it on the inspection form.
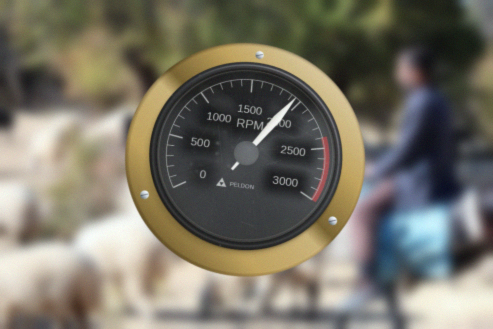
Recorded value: 1950 rpm
